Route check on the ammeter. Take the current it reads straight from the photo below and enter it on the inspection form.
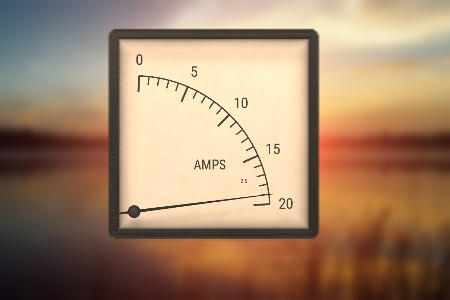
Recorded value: 19 A
